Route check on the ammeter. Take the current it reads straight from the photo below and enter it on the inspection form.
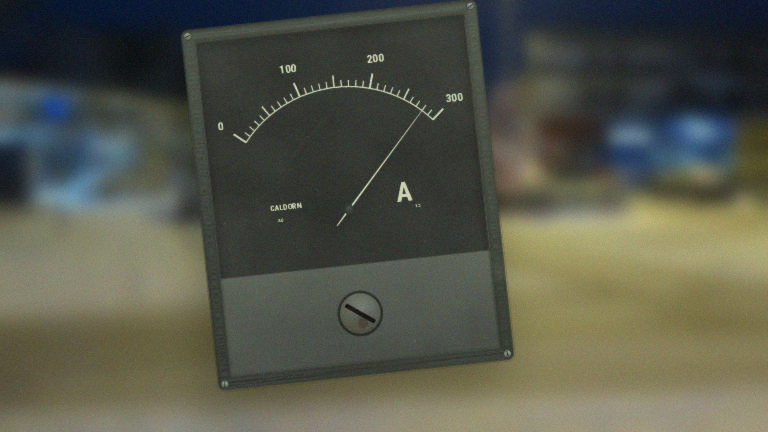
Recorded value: 280 A
